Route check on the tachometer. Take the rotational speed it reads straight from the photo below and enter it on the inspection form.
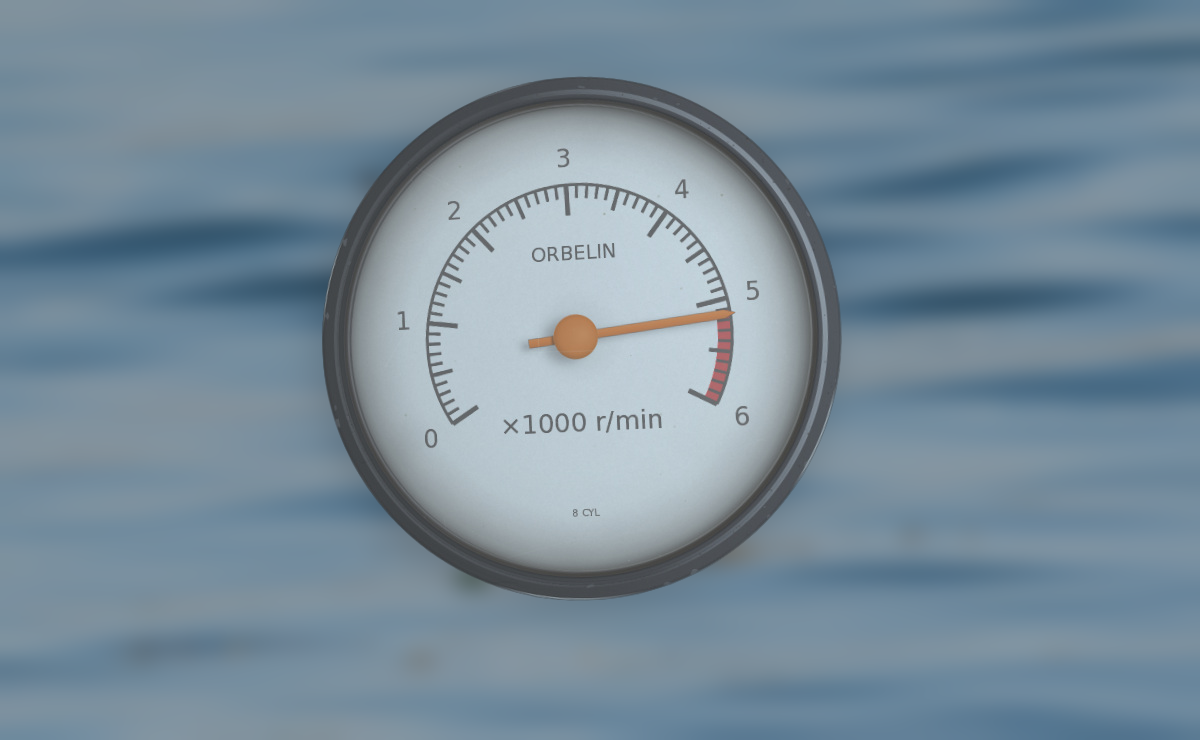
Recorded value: 5150 rpm
